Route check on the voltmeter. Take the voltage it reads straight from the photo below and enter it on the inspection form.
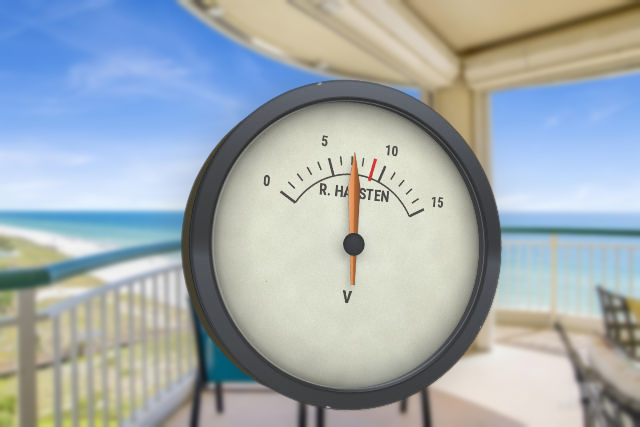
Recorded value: 7 V
